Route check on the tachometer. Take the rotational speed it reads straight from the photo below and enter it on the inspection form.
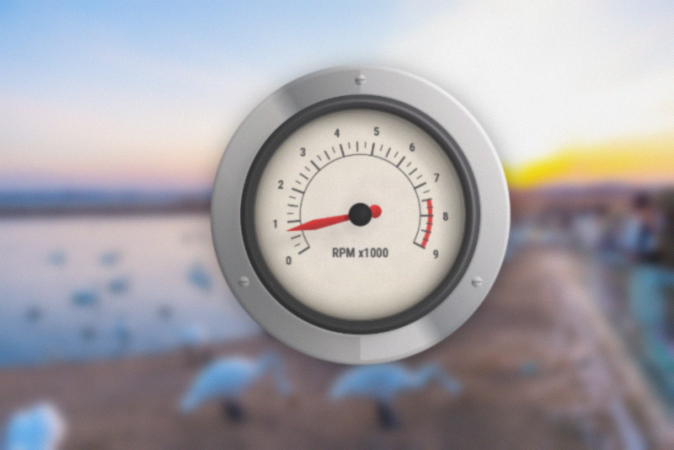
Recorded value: 750 rpm
